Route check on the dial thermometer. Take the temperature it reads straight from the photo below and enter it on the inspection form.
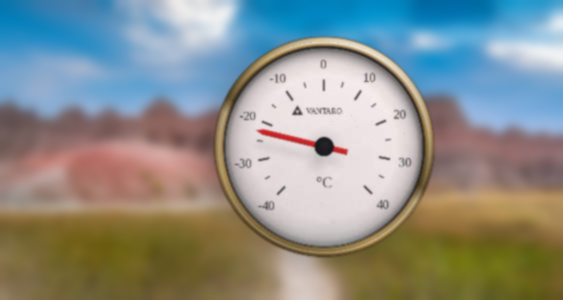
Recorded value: -22.5 °C
